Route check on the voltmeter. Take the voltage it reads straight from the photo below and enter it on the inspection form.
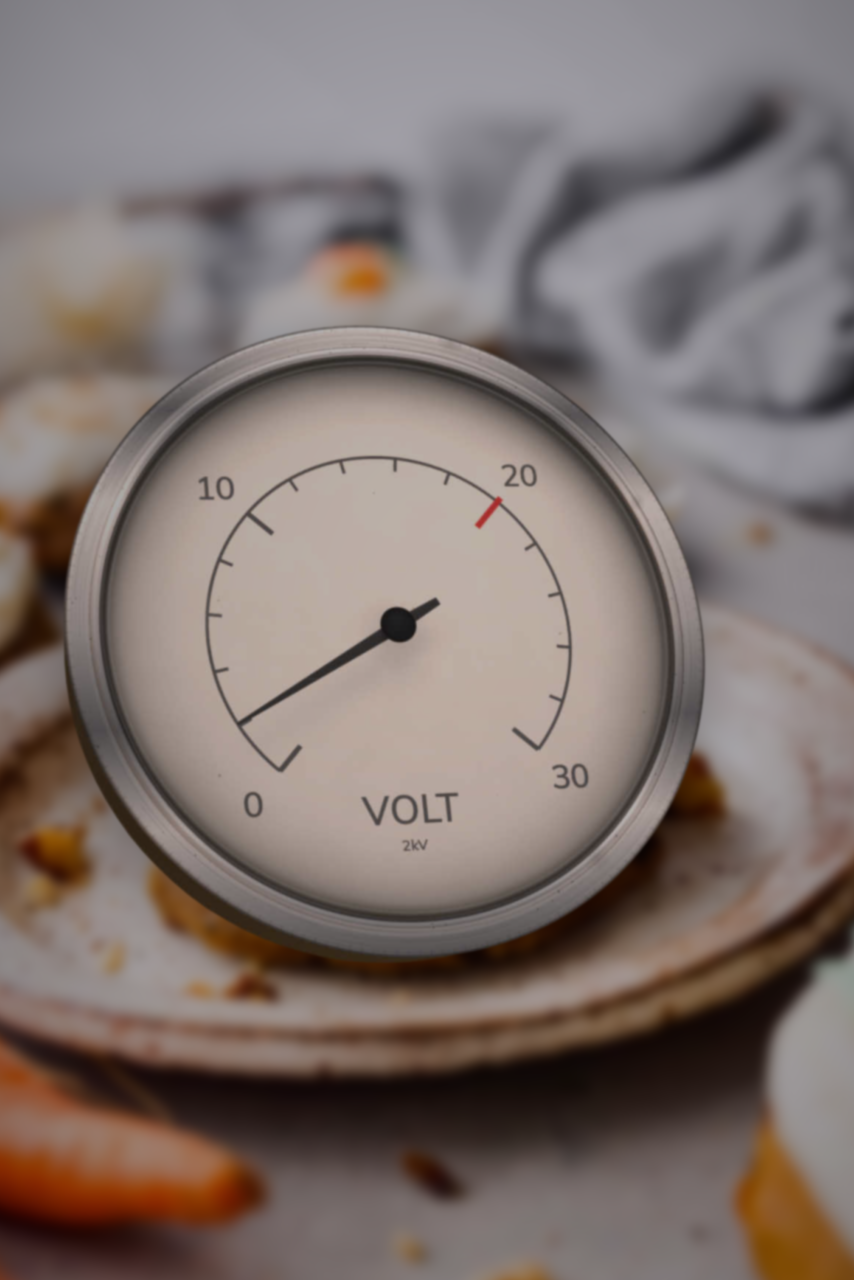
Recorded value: 2 V
